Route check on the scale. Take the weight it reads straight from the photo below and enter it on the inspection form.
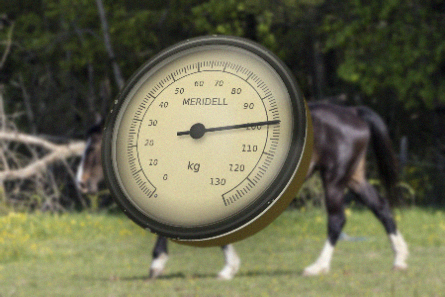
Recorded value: 100 kg
